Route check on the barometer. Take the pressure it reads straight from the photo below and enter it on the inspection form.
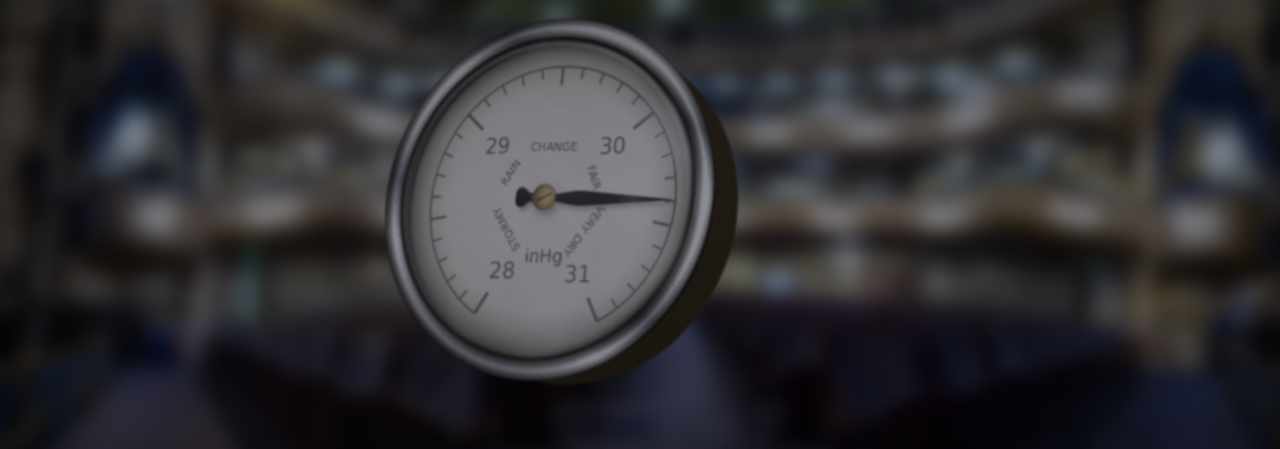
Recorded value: 30.4 inHg
